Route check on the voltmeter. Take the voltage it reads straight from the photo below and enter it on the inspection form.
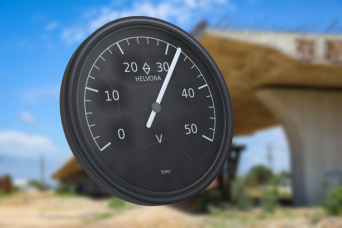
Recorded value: 32 V
